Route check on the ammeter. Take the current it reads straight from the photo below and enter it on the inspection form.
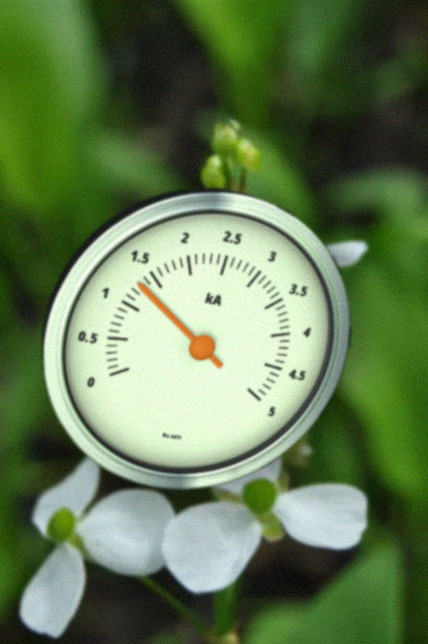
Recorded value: 1.3 kA
